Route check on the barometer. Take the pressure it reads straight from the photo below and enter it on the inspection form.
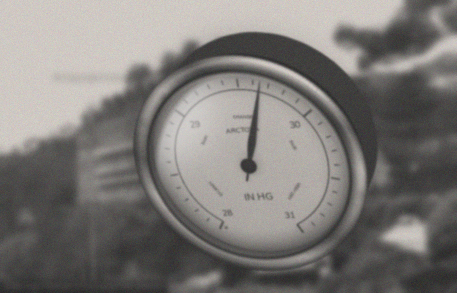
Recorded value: 29.65 inHg
